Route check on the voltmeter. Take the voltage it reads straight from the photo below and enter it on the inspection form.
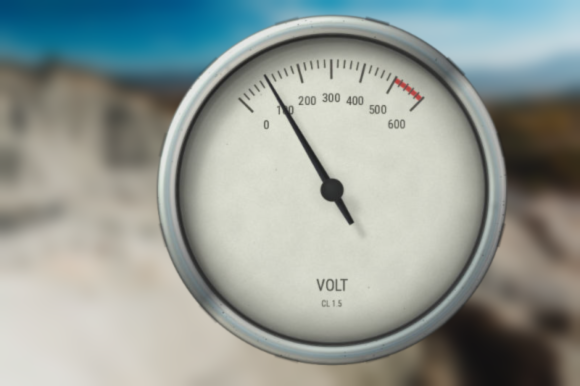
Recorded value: 100 V
